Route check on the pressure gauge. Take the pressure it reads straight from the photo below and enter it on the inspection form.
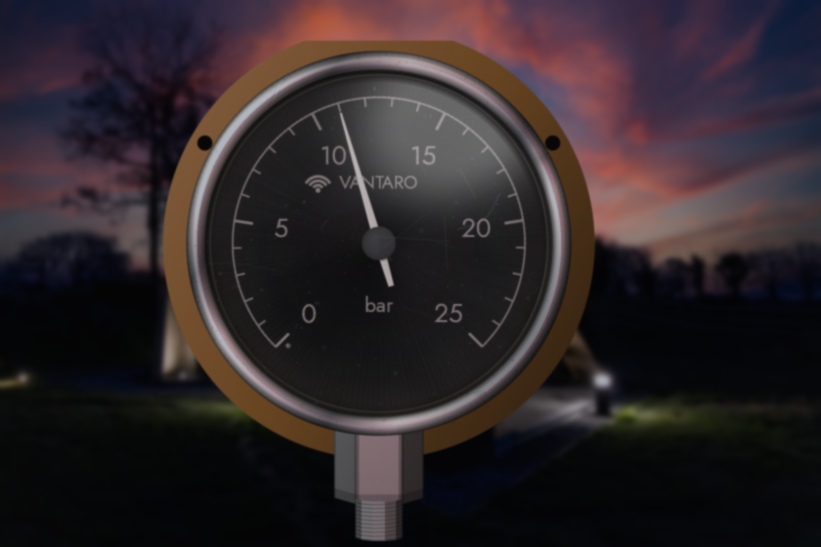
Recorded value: 11 bar
